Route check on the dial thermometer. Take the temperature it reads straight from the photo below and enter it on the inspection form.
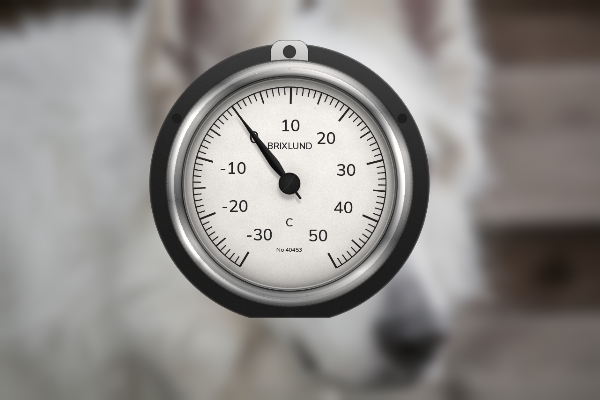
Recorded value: 0 °C
